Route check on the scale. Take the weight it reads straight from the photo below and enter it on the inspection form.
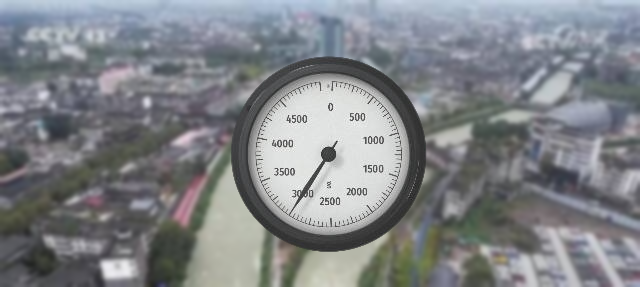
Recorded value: 3000 g
